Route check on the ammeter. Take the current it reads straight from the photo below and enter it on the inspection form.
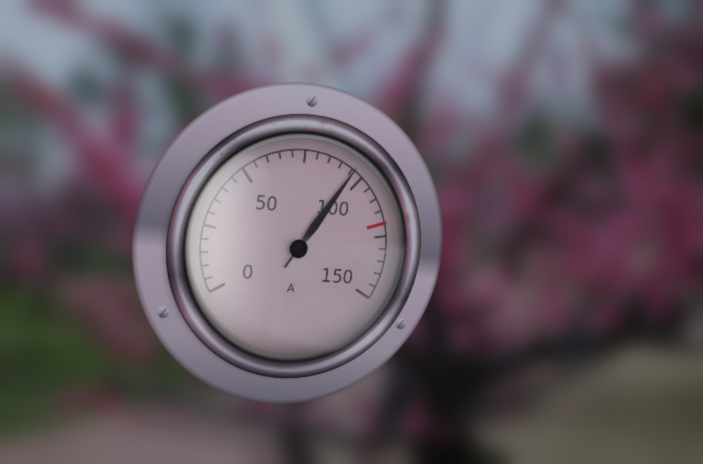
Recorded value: 95 A
